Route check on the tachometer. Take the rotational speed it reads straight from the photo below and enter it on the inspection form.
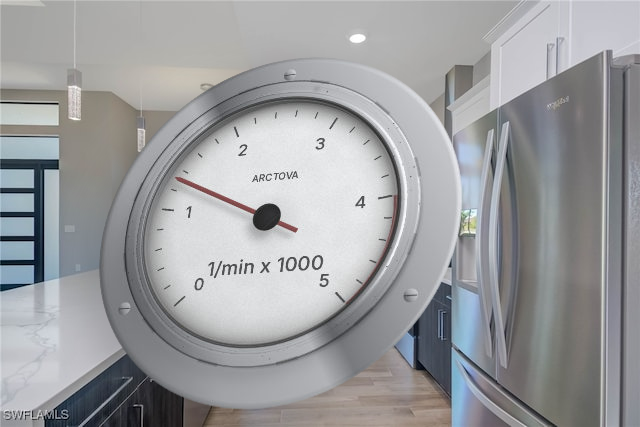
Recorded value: 1300 rpm
